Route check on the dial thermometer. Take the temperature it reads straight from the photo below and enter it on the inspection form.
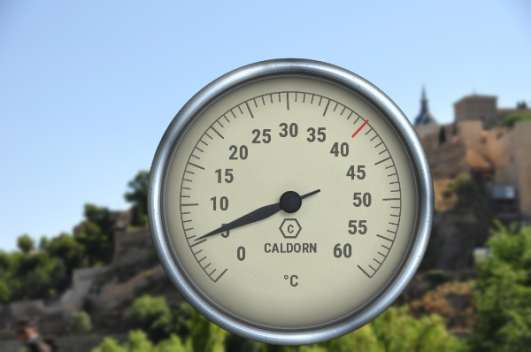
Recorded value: 5.5 °C
